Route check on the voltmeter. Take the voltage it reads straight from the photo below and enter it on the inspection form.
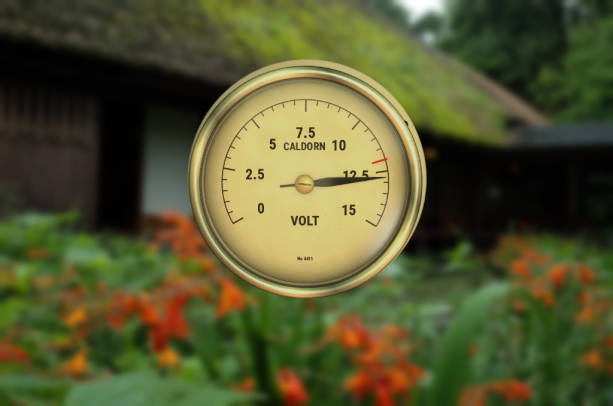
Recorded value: 12.75 V
